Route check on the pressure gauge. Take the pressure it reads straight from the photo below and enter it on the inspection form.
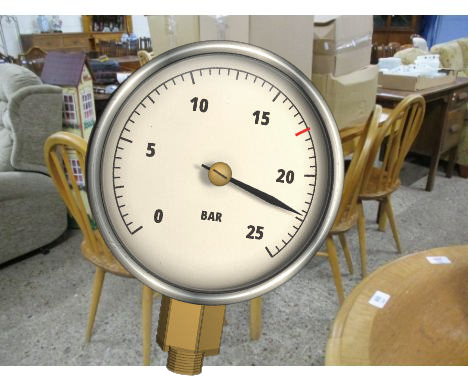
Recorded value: 22.25 bar
